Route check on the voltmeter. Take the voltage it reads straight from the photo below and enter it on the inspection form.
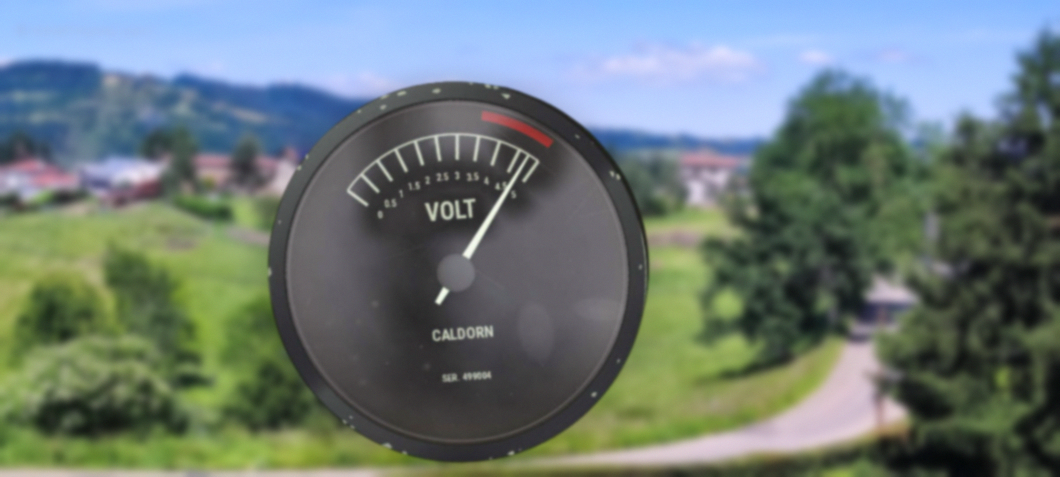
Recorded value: 4.75 V
